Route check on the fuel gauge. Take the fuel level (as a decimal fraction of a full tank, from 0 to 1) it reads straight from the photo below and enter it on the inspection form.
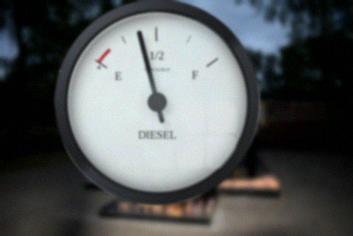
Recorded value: 0.375
